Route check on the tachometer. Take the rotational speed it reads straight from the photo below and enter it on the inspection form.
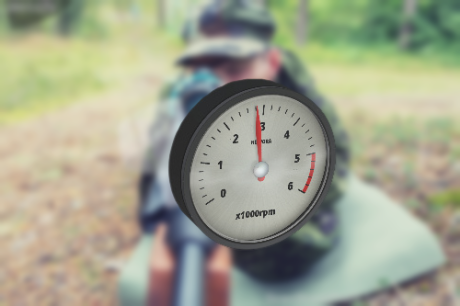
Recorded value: 2800 rpm
